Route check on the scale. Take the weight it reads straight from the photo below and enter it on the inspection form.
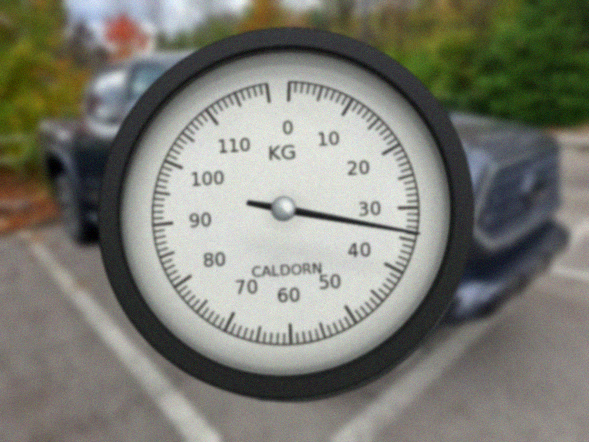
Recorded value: 34 kg
